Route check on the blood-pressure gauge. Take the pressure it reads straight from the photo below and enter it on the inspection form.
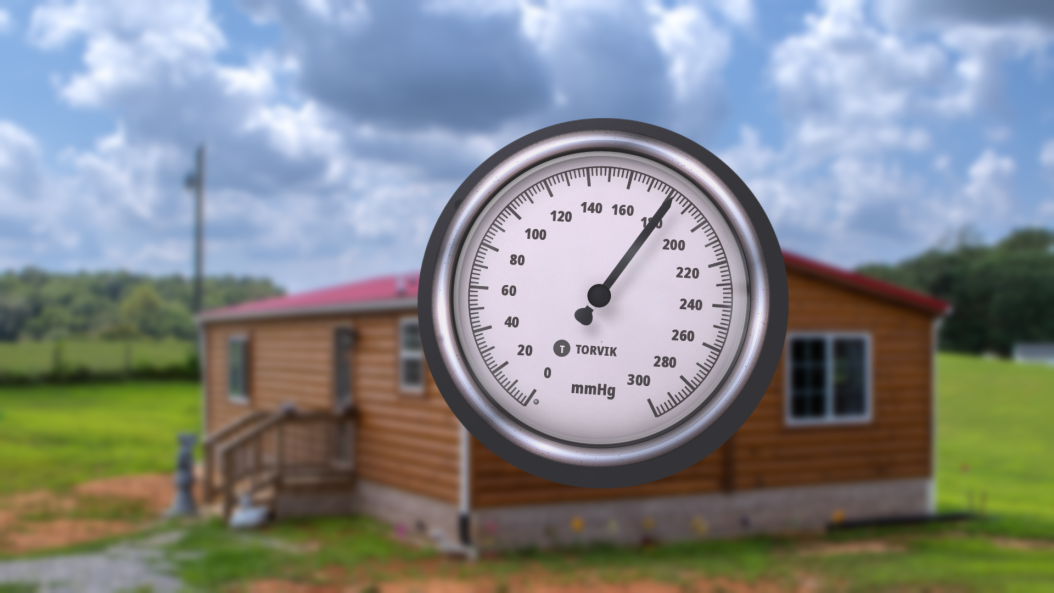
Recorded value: 182 mmHg
